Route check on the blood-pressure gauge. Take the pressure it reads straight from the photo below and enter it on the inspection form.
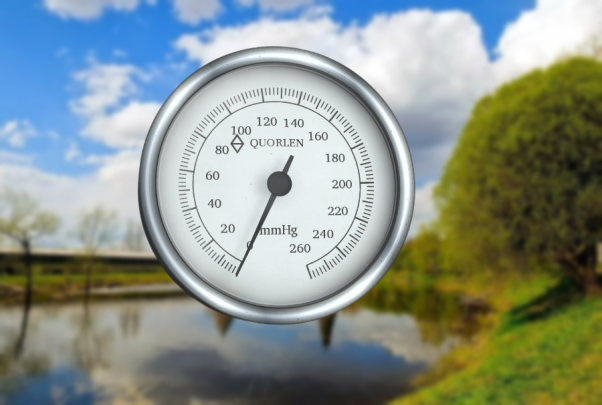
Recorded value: 0 mmHg
